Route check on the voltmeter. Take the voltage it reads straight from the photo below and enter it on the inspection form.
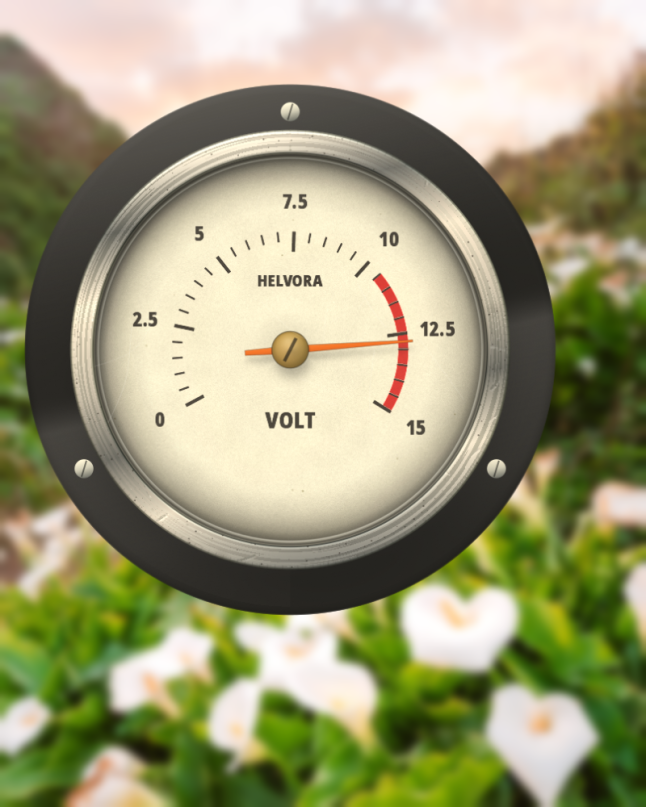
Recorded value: 12.75 V
